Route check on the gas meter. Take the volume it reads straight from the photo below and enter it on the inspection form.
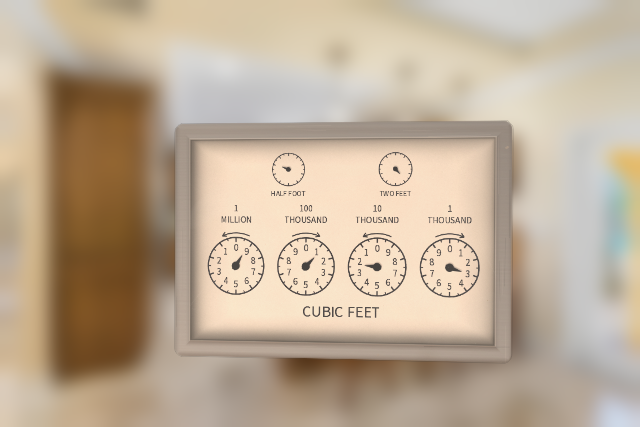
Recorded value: 912300 ft³
